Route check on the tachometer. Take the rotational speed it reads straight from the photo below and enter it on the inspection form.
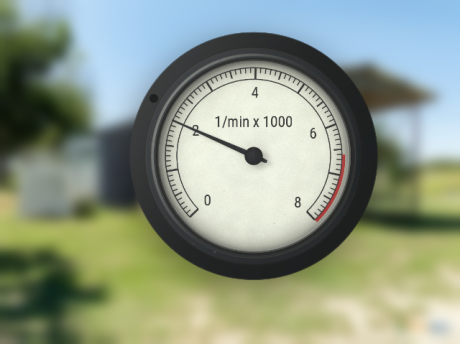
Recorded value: 2000 rpm
